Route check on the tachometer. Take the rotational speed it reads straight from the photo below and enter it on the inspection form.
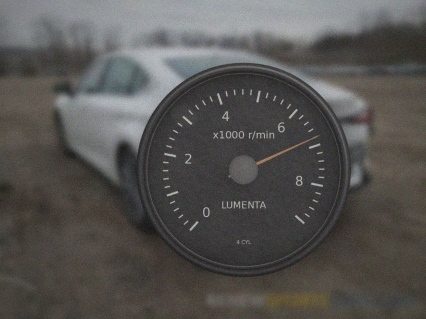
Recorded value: 6800 rpm
